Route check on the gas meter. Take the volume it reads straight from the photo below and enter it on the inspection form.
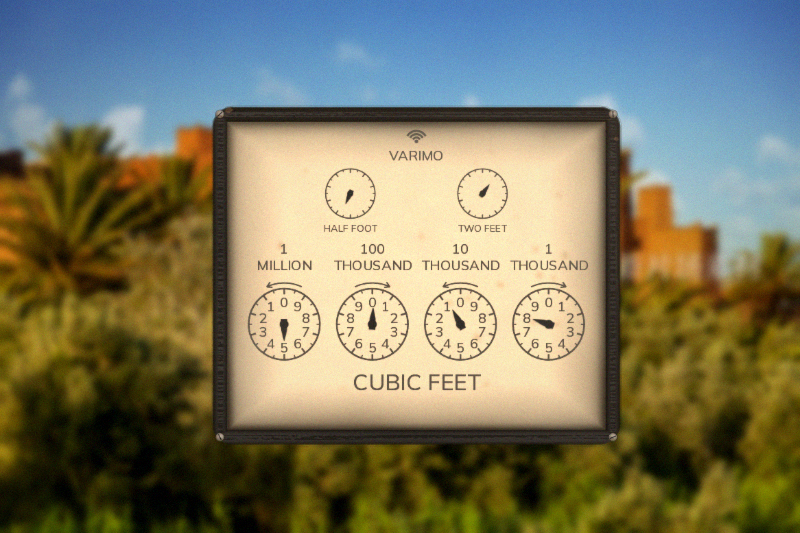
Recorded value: 500800 ft³
